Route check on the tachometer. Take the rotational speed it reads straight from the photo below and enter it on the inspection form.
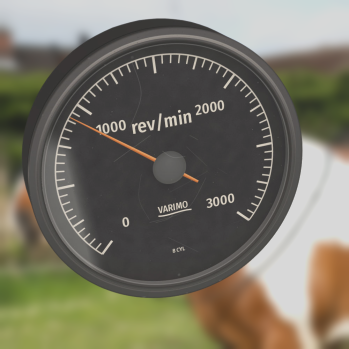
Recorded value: 925 rpm
